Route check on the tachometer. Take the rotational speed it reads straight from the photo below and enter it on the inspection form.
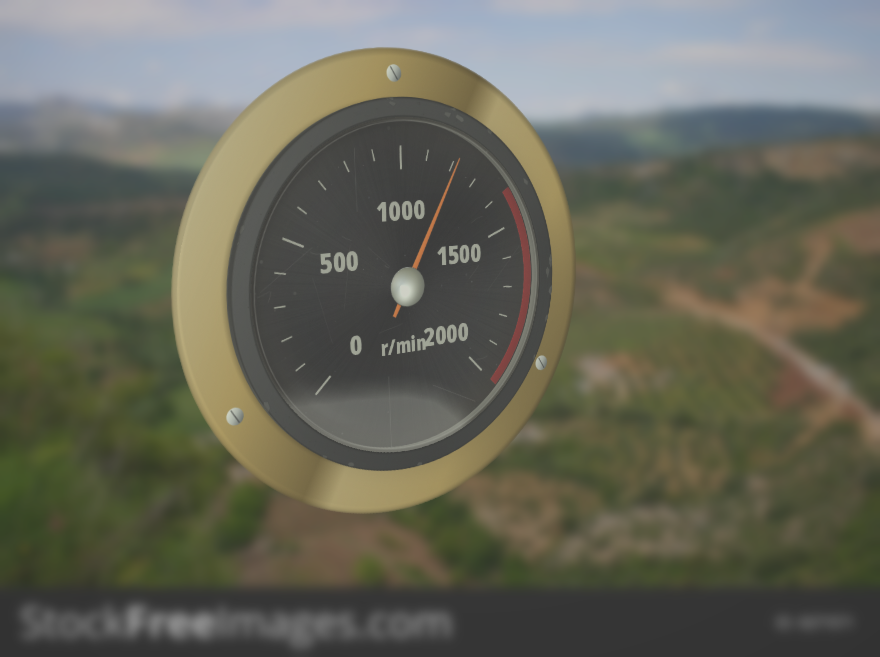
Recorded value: 1200 rpm
